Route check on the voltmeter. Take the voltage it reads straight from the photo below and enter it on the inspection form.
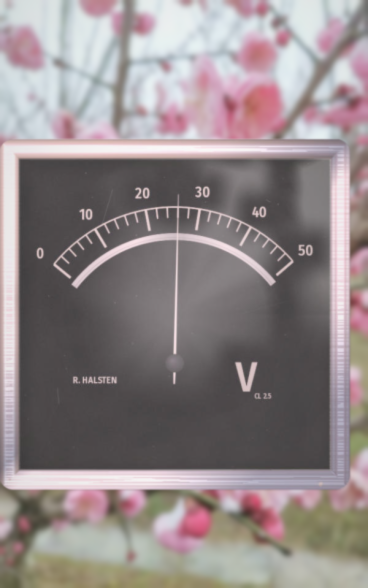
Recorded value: 26 V
